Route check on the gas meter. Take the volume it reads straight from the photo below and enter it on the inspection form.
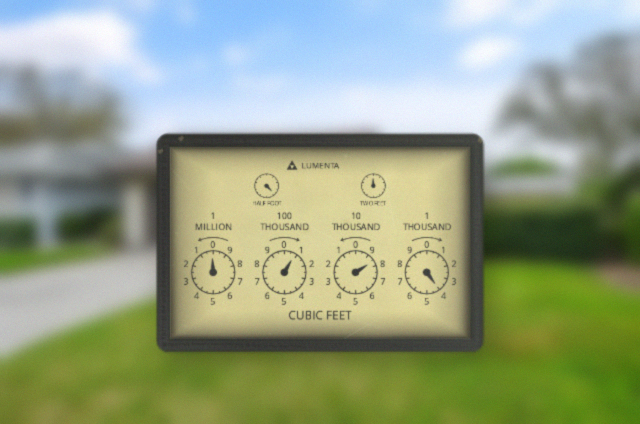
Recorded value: 8400 ft³
